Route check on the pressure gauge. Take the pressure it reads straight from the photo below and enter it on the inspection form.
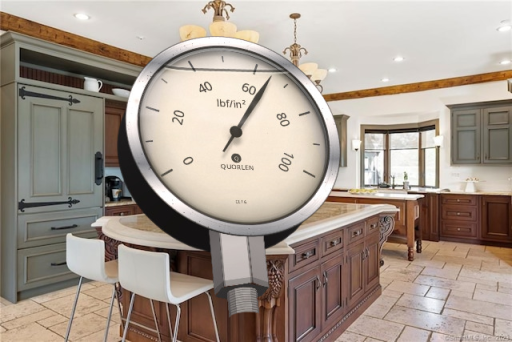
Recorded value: 65 psi
